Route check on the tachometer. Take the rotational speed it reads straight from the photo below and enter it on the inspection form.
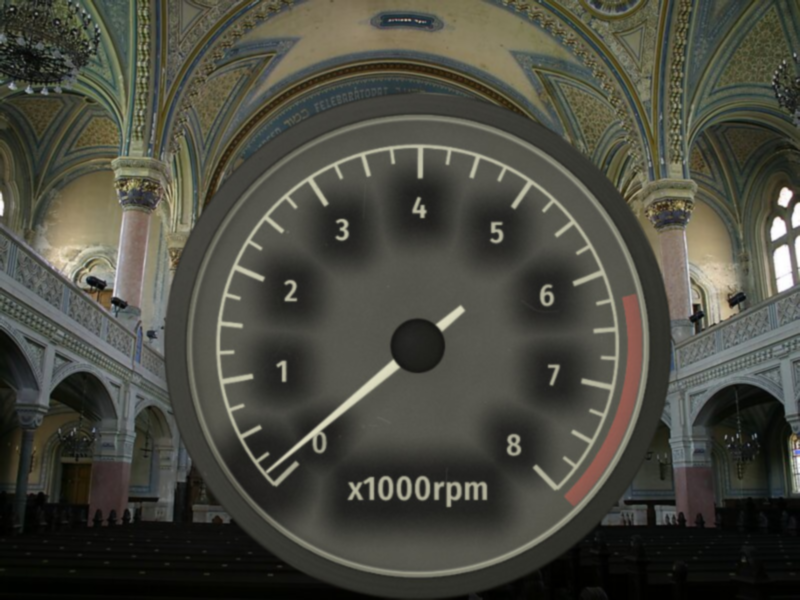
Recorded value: 125 rpm
